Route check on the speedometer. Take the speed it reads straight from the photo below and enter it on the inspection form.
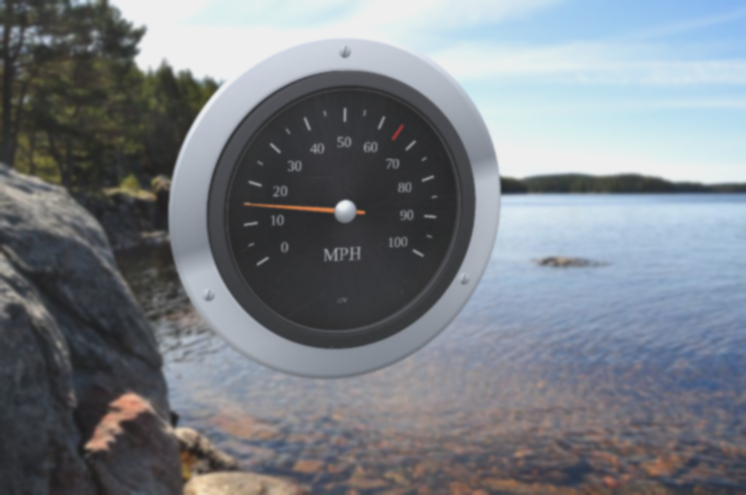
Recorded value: 15 mph
